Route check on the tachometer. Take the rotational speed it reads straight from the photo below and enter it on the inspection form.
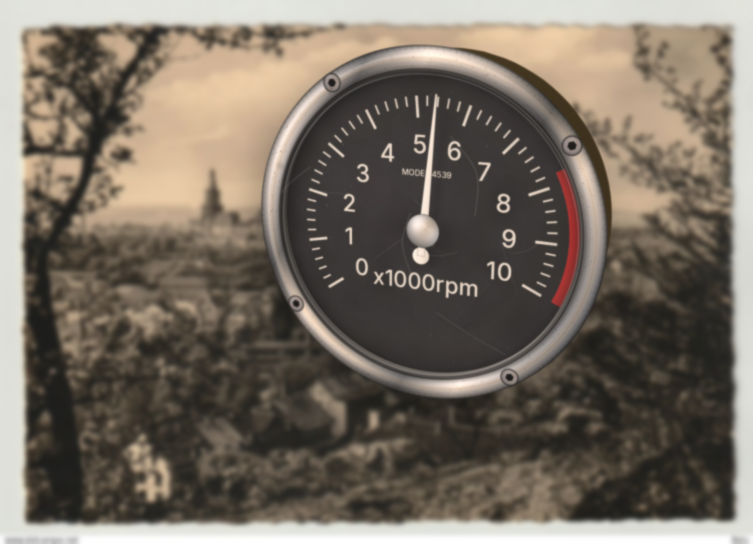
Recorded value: 5400 rpm
